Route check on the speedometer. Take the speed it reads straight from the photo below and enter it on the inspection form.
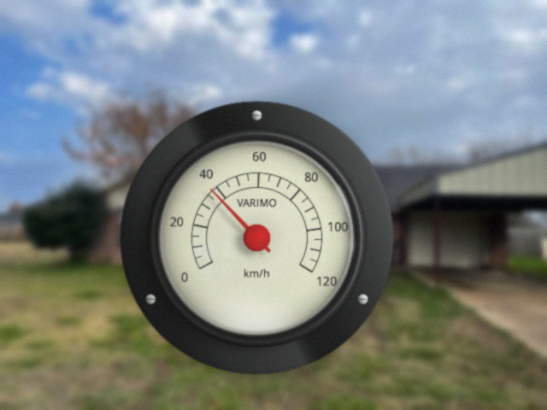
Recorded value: 37.5 km/h
